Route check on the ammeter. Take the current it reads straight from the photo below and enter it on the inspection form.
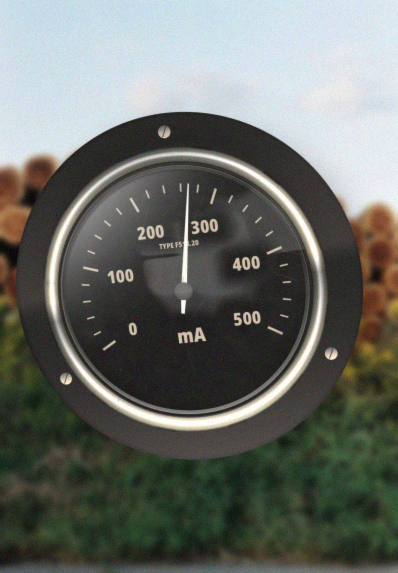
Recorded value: 270 mA
